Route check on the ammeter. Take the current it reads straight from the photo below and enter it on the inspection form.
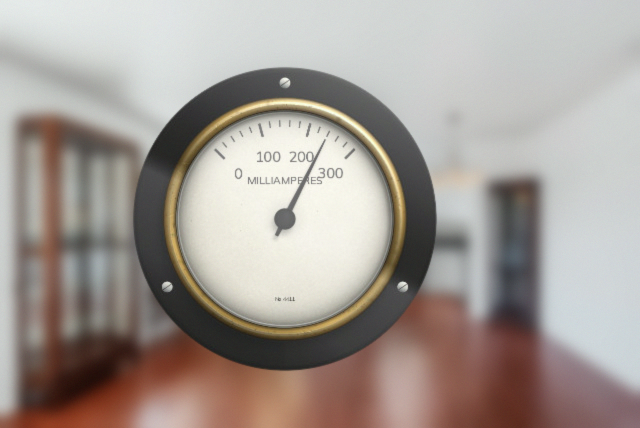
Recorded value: 240 mA
